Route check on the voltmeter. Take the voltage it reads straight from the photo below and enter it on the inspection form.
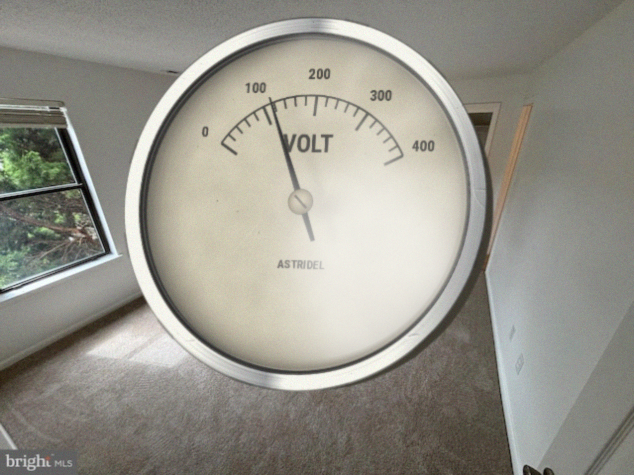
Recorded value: 120 V
